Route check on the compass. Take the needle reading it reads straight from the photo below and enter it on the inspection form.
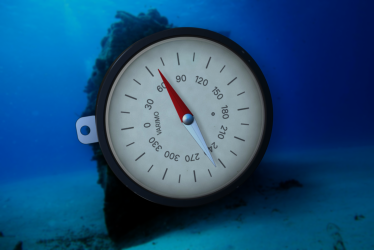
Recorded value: 67.5 °
